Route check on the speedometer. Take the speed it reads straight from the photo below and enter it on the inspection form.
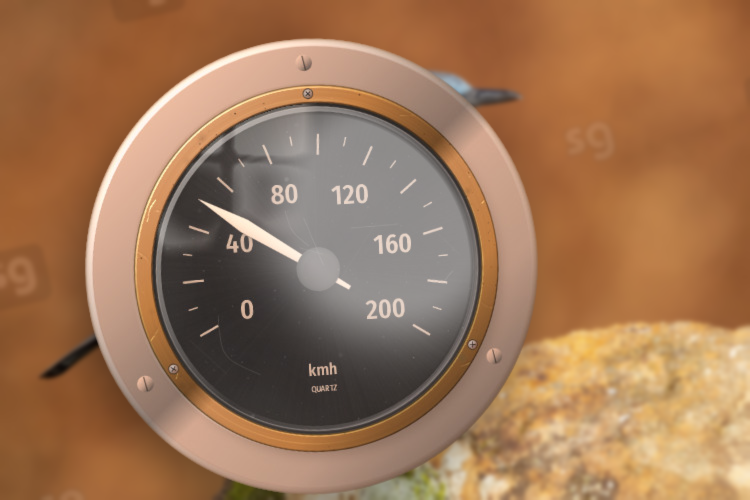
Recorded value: 50 km/h
